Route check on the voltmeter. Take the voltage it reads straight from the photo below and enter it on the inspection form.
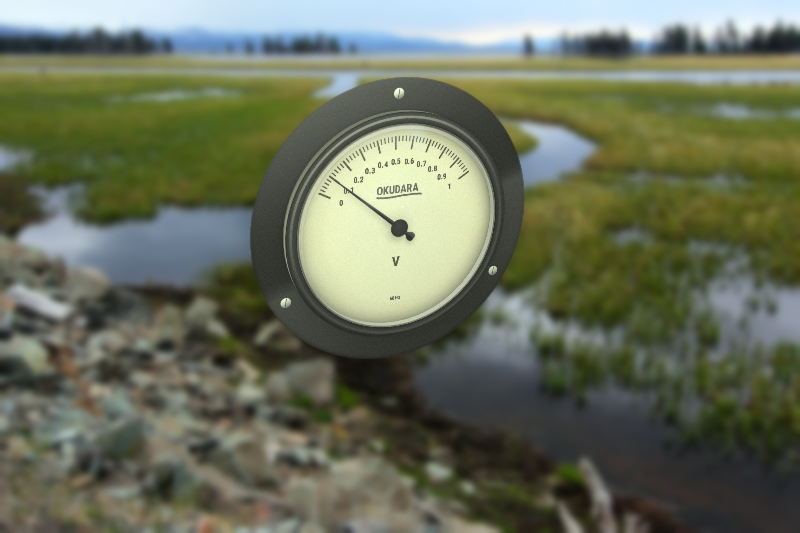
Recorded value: 0.1 V
